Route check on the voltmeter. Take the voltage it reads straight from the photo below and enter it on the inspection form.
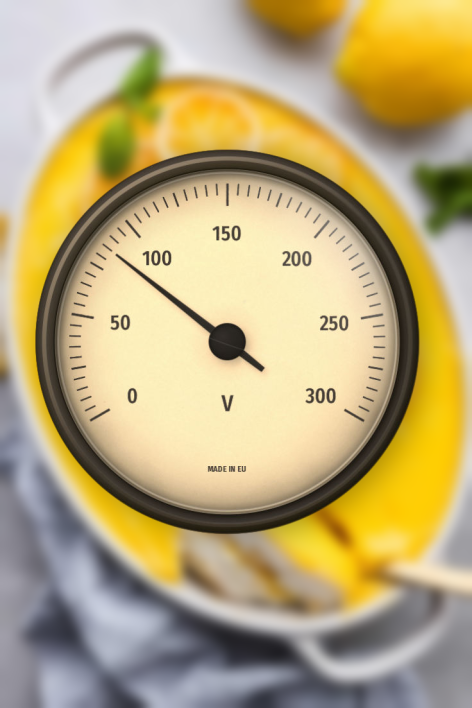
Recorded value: 85 V
